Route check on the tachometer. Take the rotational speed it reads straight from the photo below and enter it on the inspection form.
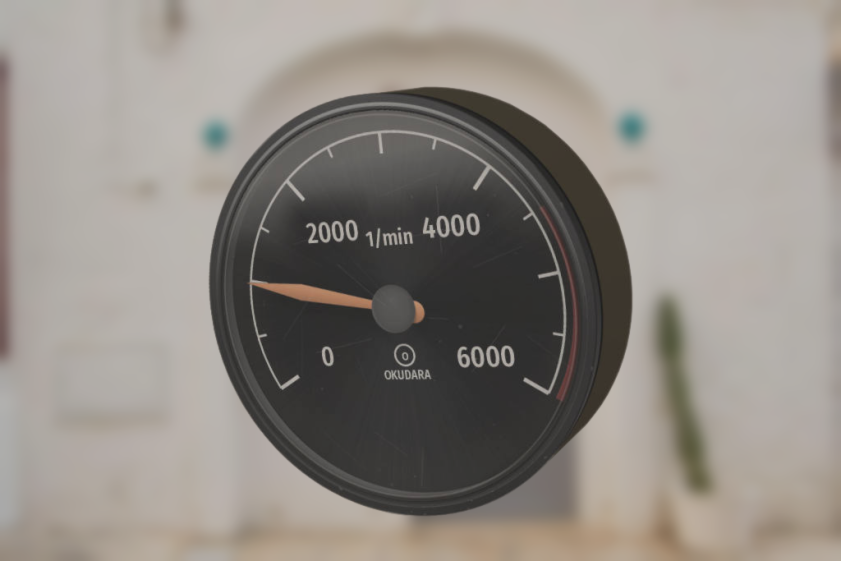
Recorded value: 1000 rpm
